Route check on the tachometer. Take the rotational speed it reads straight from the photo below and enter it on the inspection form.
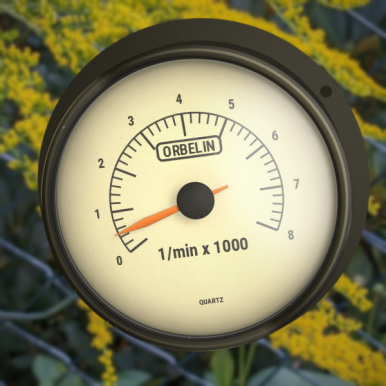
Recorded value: 500 rpm
